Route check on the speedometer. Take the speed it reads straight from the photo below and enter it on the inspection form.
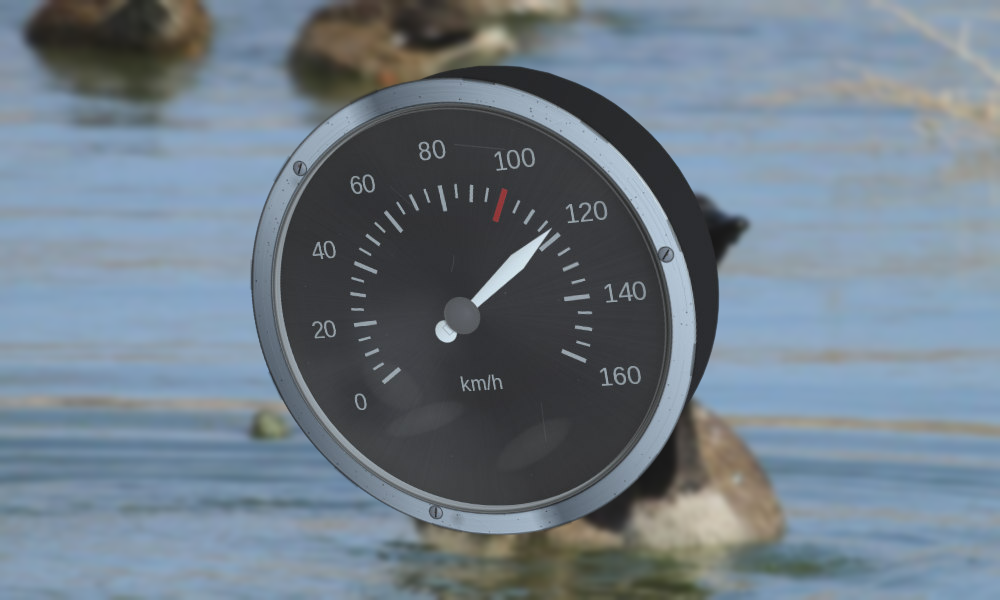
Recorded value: 117.5 km/h
